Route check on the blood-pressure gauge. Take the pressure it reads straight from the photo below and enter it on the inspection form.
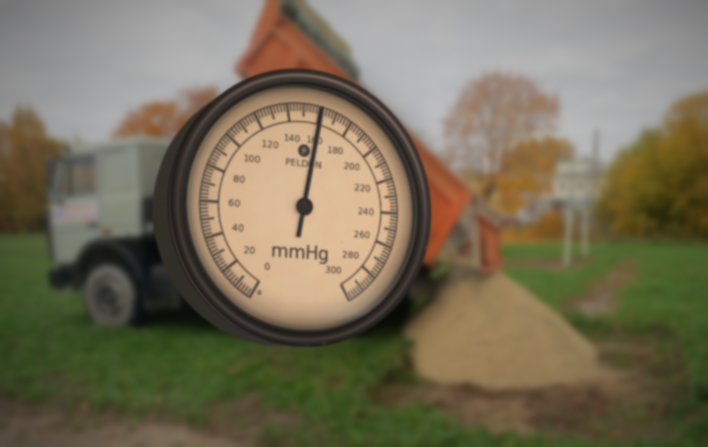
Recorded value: 160 mmHg
